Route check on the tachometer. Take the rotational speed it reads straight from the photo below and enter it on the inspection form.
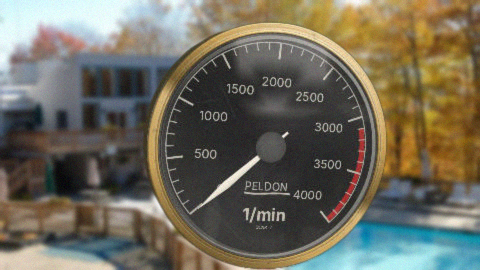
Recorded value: 0 rpm
